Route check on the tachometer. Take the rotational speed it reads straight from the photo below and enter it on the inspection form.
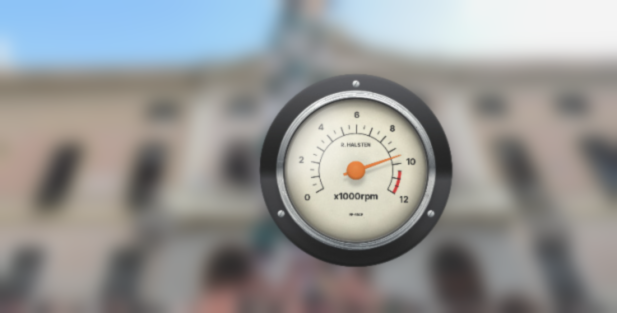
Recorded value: 9500 rpm
